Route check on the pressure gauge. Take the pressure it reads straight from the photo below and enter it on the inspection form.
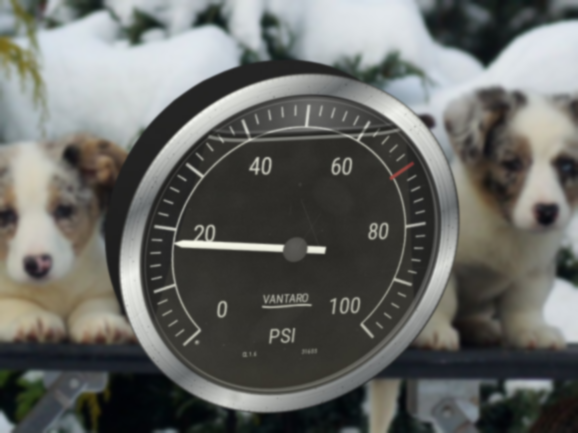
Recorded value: 18 psi
